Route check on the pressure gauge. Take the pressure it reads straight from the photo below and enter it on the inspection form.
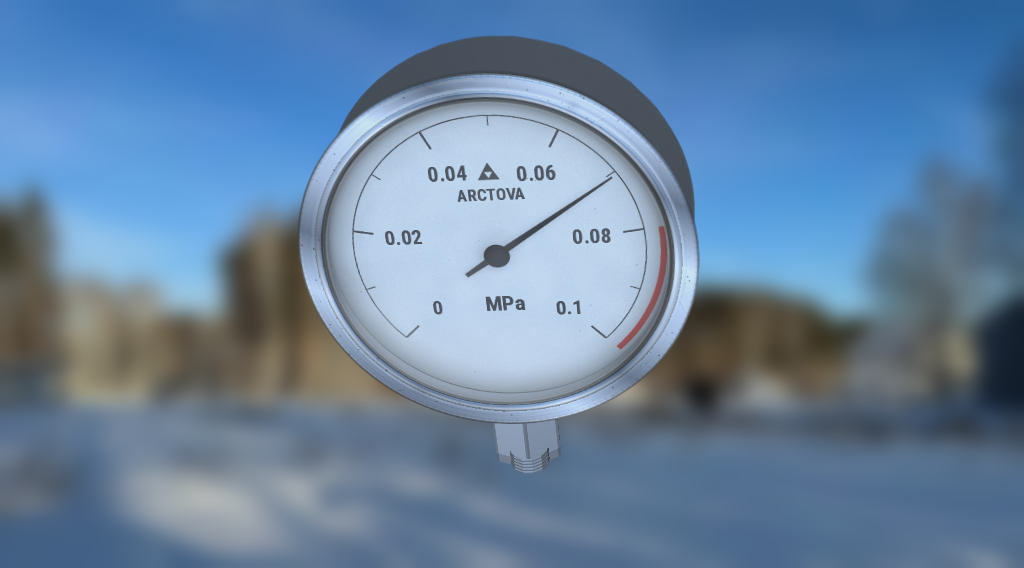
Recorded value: 0.07 MPa
